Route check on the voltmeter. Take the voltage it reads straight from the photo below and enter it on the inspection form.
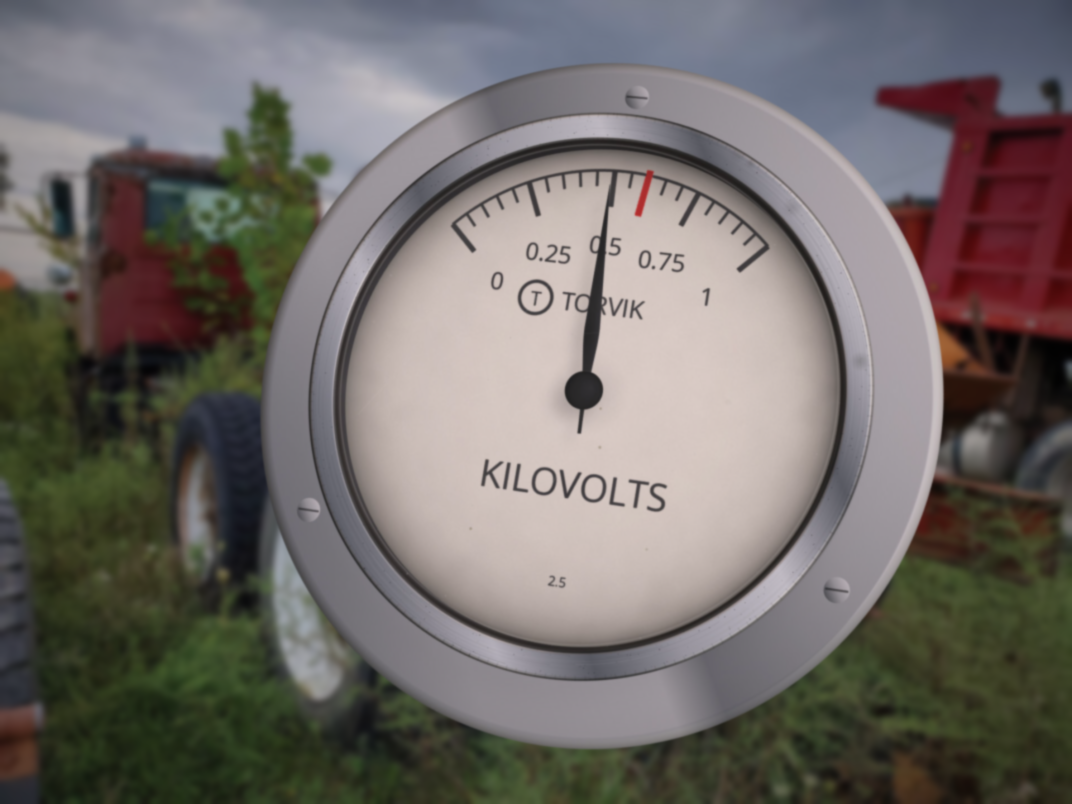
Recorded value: 0.5 kV
